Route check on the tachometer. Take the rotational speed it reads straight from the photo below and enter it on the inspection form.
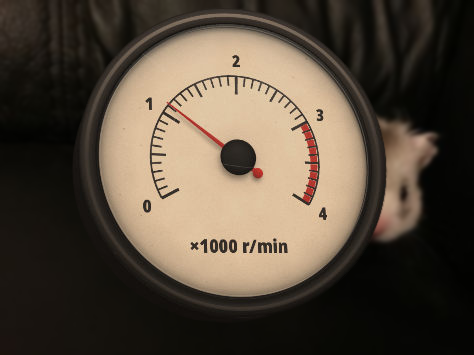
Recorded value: 1100 rpm
